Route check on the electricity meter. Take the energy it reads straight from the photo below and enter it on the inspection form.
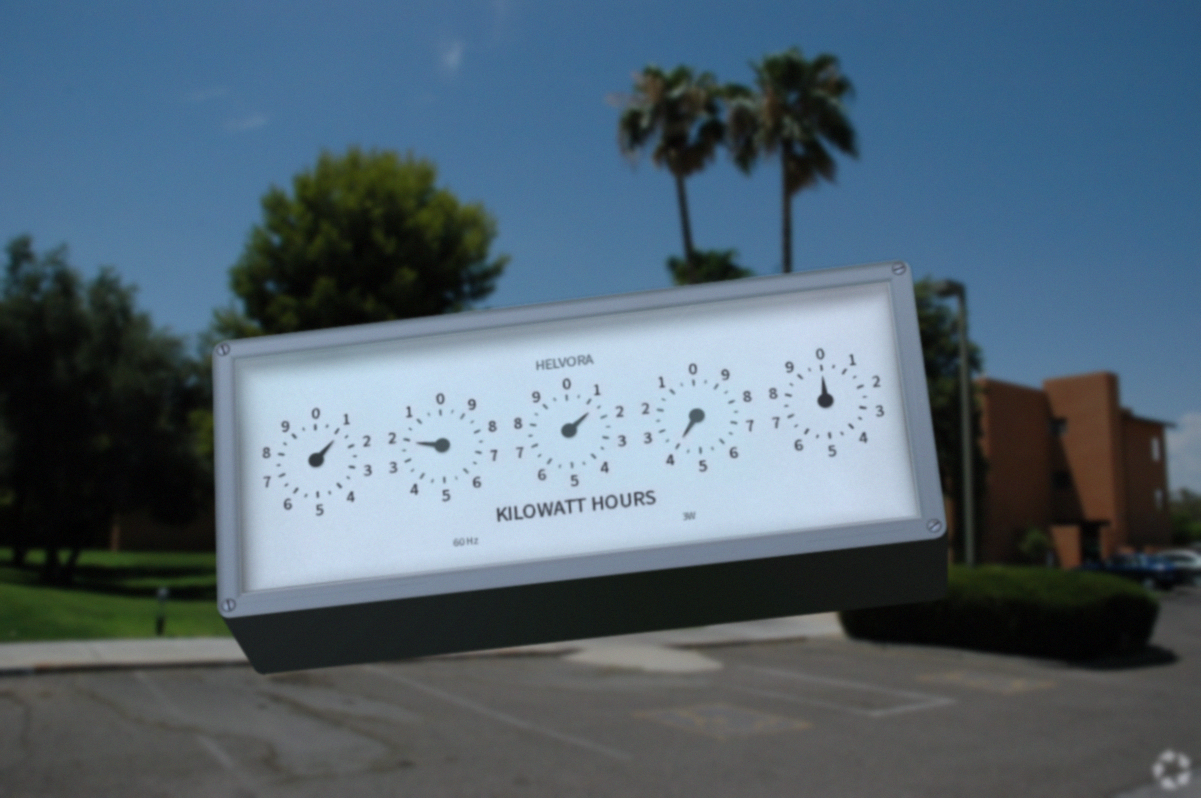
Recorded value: 12140 kWh
